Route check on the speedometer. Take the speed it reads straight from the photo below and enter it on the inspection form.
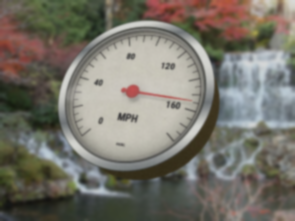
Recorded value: 155 mph
